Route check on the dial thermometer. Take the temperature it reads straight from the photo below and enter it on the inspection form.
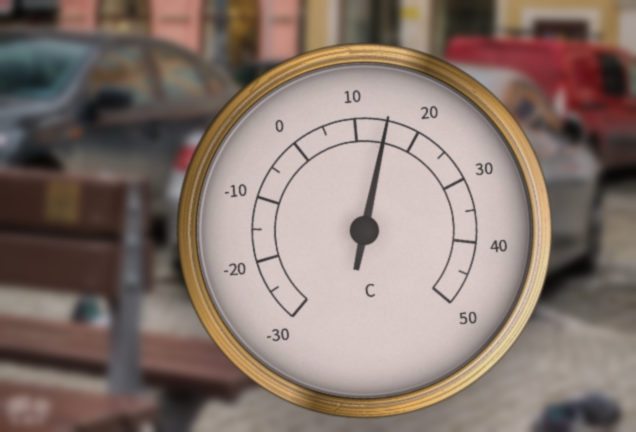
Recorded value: 15 °C
